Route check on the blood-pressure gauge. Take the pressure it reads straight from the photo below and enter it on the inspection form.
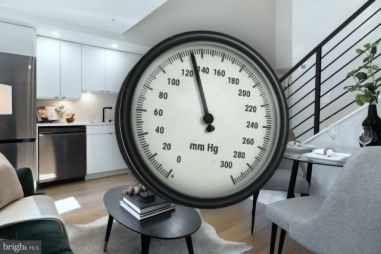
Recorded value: 130 mmHg
